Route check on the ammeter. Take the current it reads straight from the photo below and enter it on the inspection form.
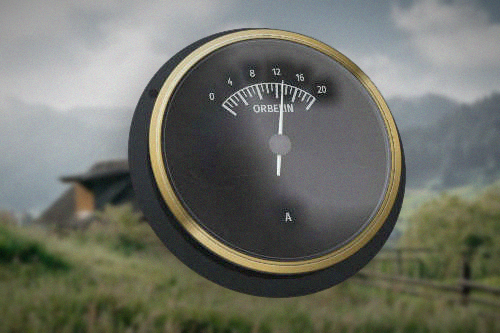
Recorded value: 13 A
